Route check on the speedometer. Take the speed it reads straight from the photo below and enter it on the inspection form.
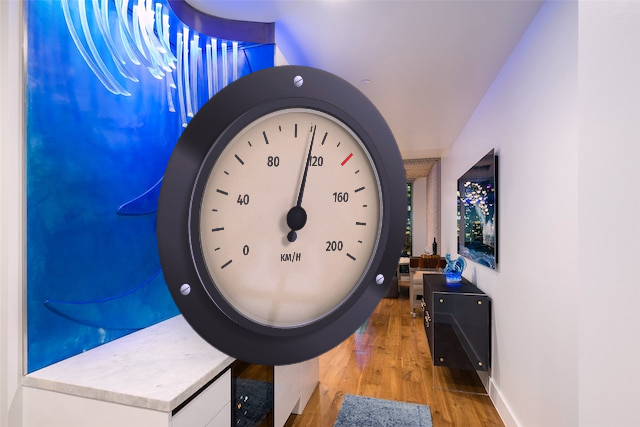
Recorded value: 110 km/h
